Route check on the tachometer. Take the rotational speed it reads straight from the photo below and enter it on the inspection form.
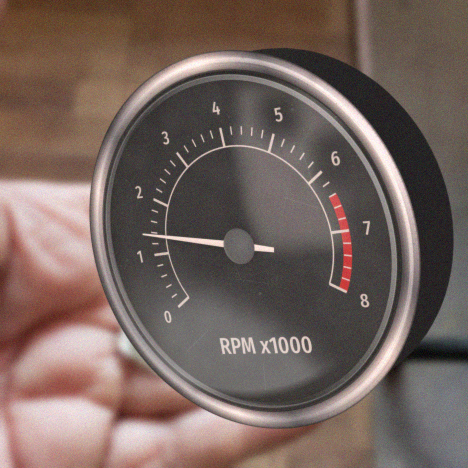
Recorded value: 1400 rpm
